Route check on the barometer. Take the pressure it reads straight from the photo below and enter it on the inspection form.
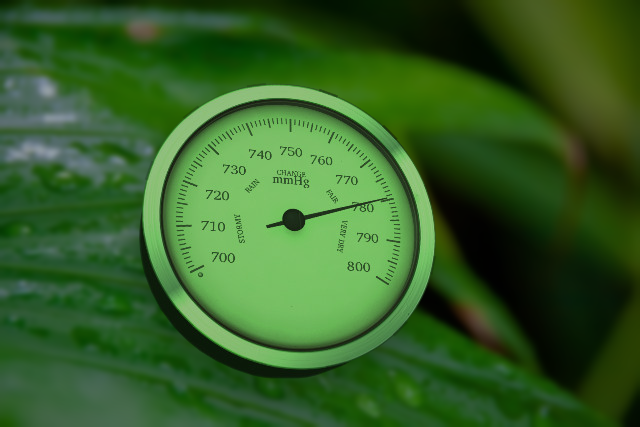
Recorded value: 780 mmHg
